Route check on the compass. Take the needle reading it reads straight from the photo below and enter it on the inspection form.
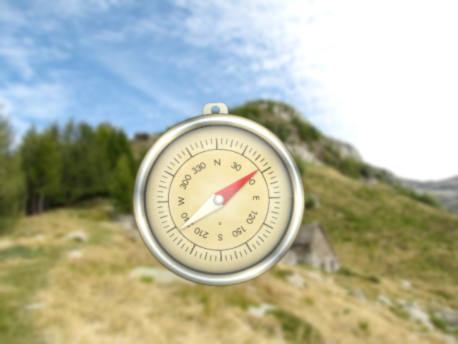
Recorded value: 55 °
